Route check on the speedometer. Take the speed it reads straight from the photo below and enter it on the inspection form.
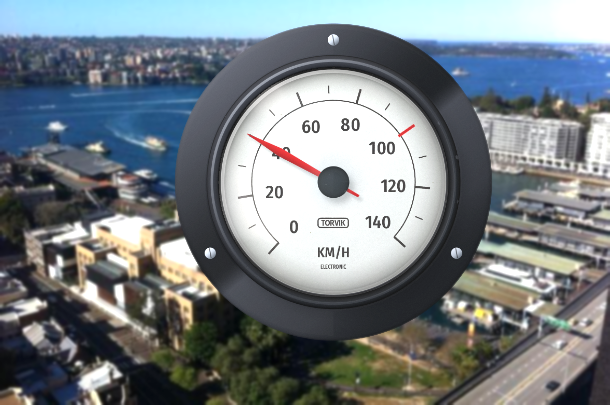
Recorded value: 40 km/h
